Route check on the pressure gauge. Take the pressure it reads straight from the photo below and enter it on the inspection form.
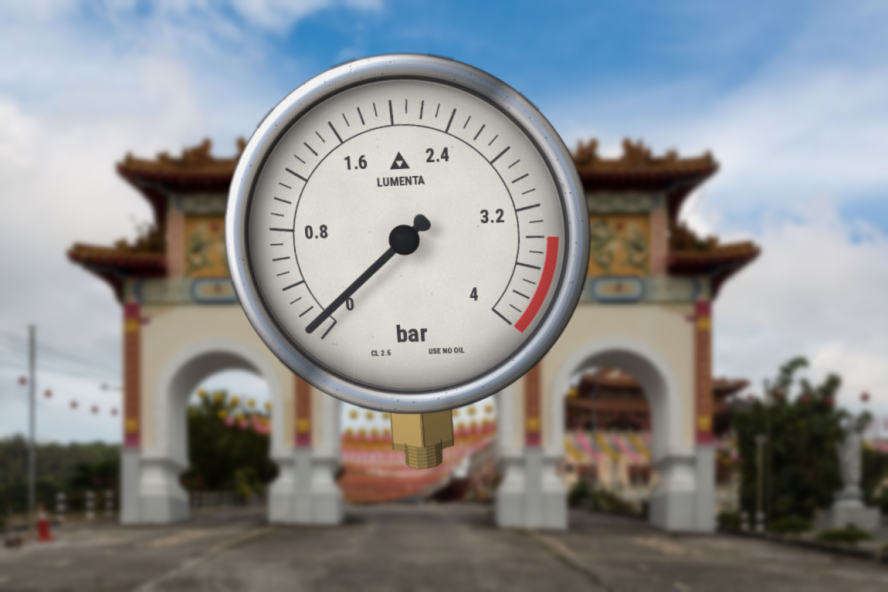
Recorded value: 0.1 bar
